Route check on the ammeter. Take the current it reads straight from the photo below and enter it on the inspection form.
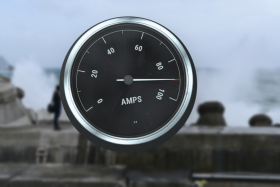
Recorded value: 90 A
